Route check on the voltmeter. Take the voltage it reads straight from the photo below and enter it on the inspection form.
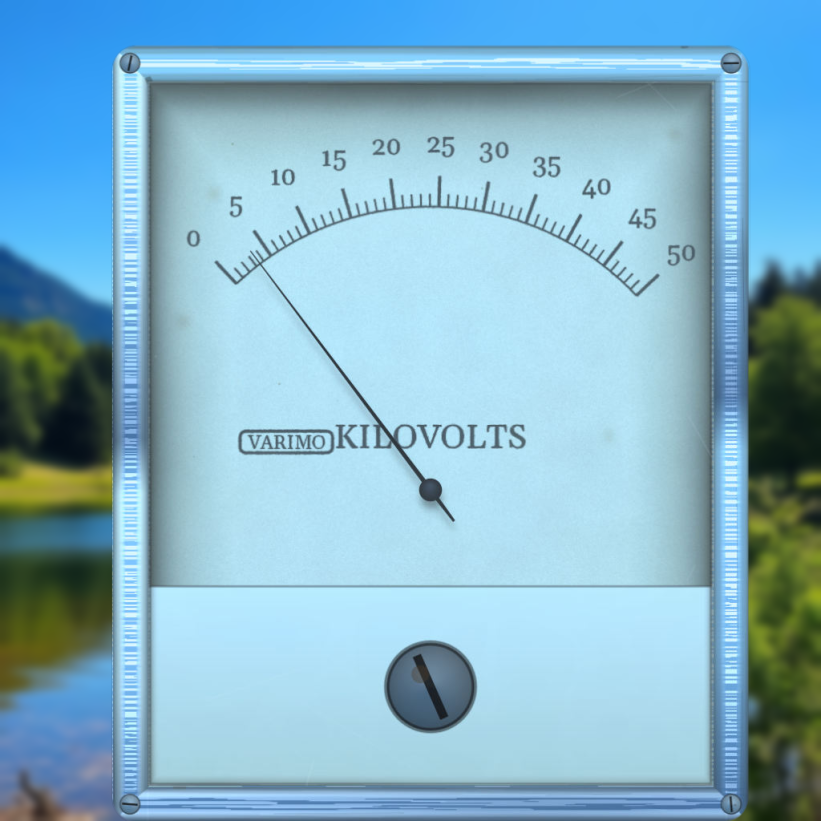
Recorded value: 3.5 kV
